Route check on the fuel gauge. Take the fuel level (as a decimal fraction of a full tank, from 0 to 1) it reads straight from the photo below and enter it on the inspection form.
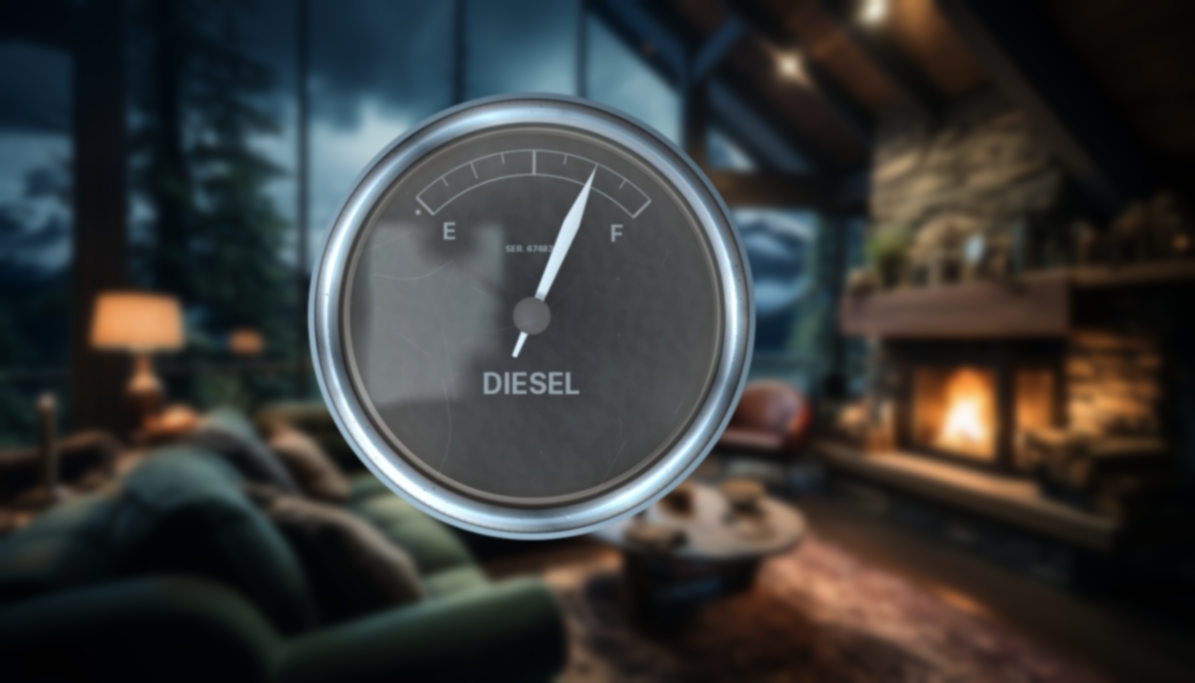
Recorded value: 0.75
